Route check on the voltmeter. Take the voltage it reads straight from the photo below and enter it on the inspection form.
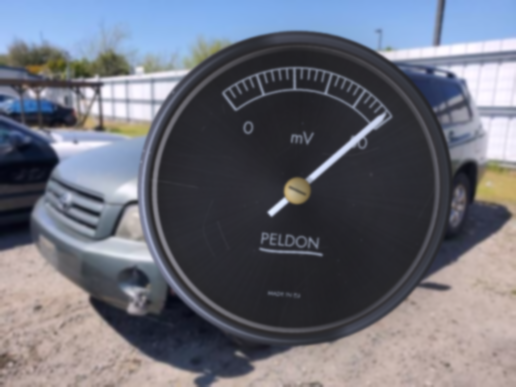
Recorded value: 48 mV
